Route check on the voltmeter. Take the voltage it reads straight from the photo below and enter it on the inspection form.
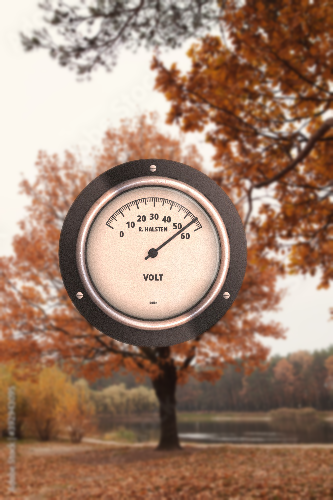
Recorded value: 55 V
